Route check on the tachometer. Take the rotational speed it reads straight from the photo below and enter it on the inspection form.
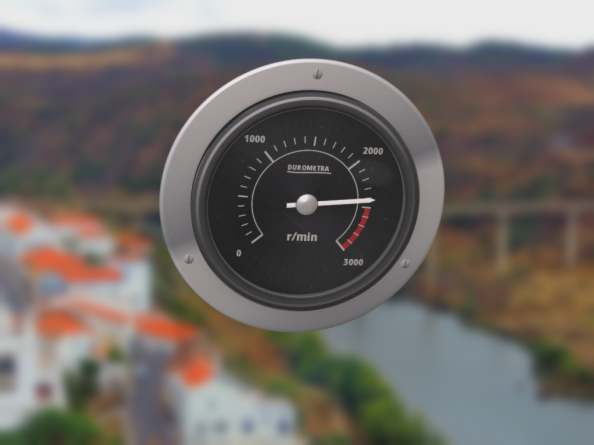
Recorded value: 2400 rpm
